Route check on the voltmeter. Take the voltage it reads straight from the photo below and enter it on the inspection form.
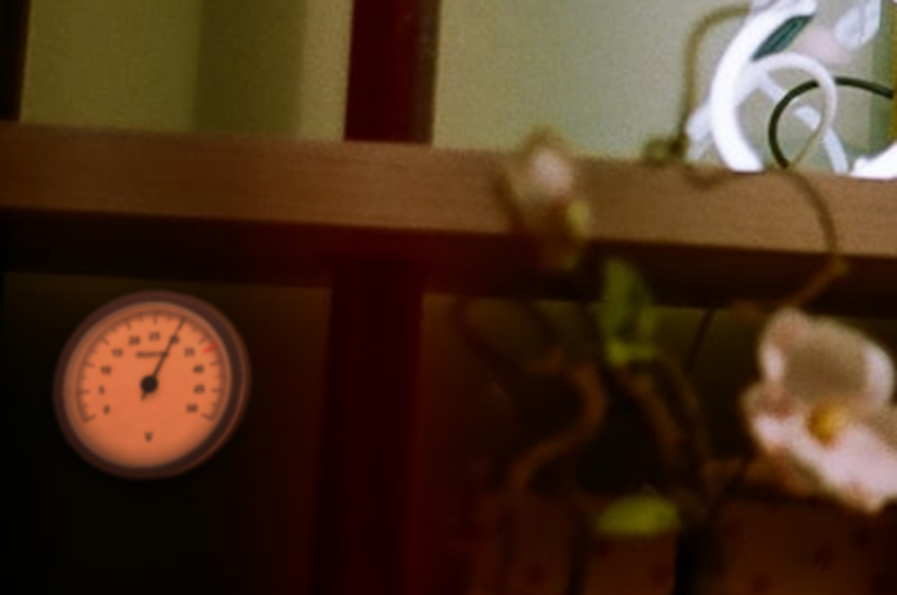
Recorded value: 30 V
